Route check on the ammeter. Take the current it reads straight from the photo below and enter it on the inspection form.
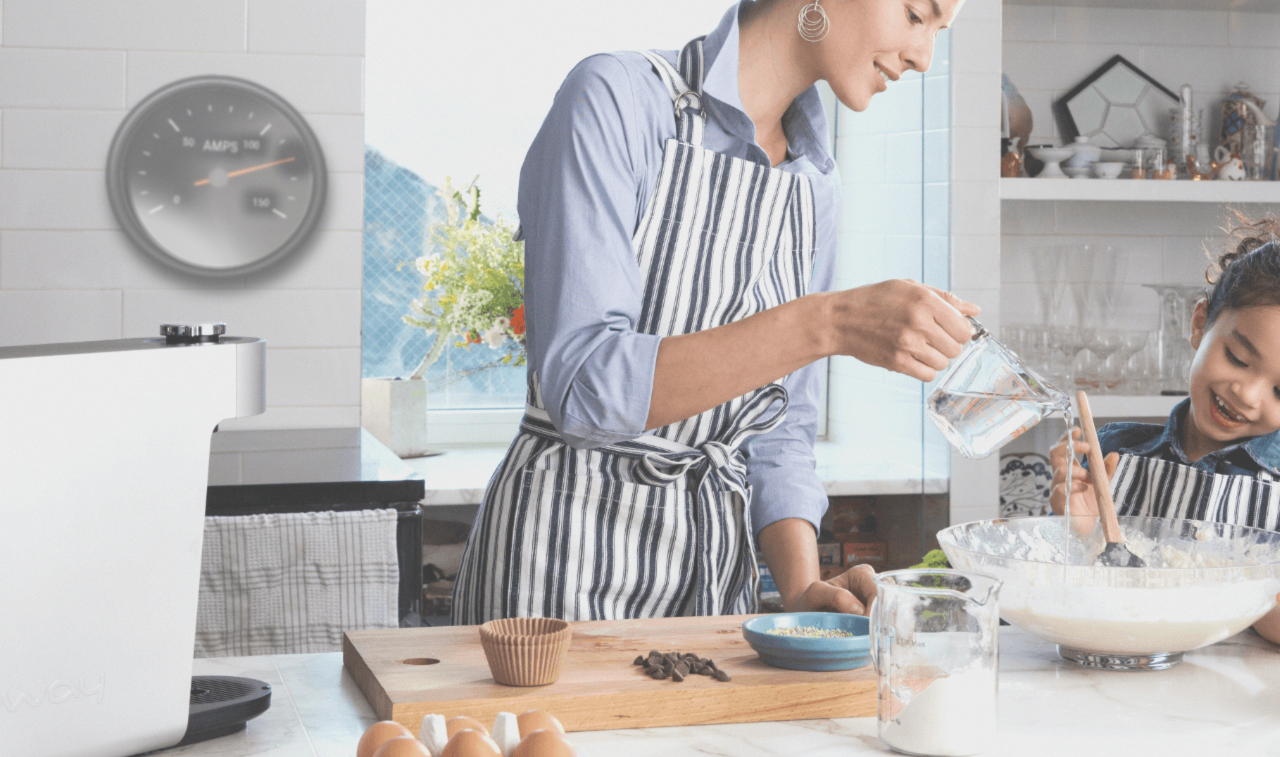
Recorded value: 120 A
